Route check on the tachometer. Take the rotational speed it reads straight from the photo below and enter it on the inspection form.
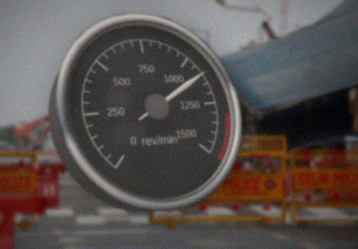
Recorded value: 1100 rpm
